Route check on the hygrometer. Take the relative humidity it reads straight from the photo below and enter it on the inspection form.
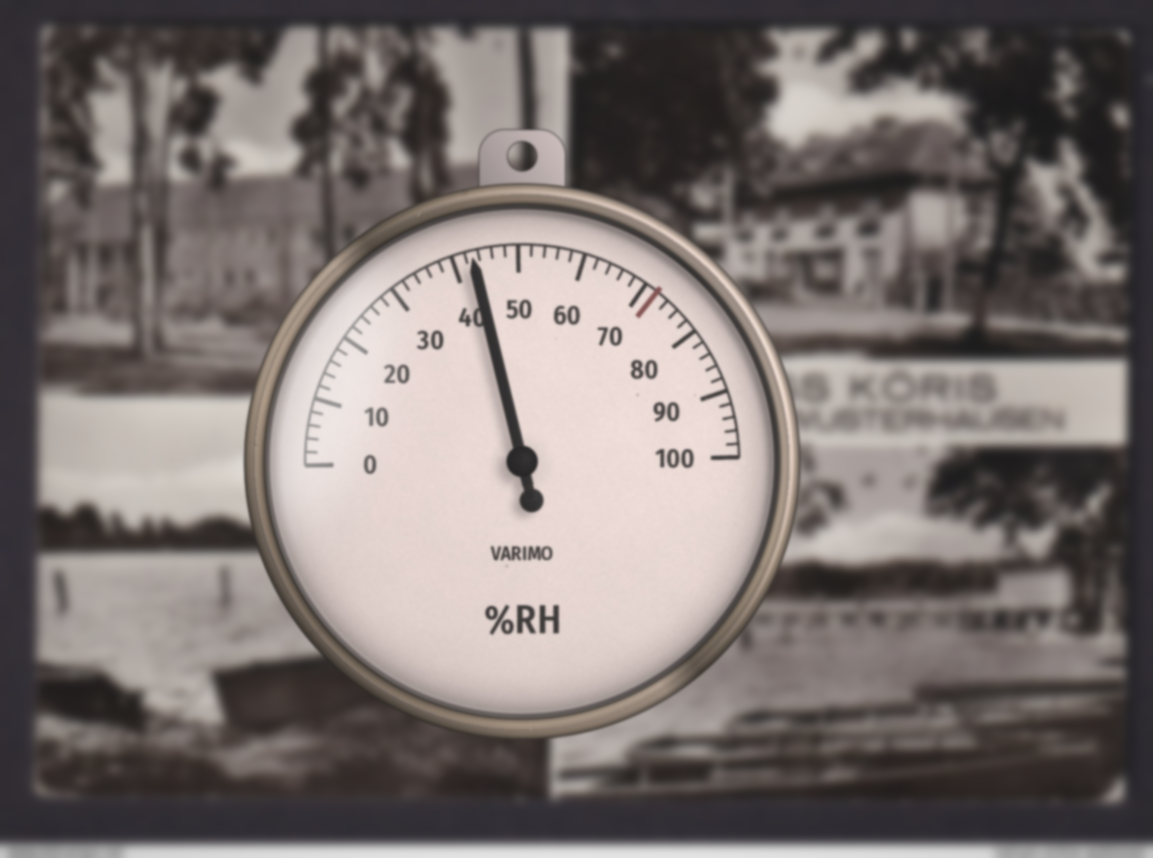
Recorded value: 43 %
